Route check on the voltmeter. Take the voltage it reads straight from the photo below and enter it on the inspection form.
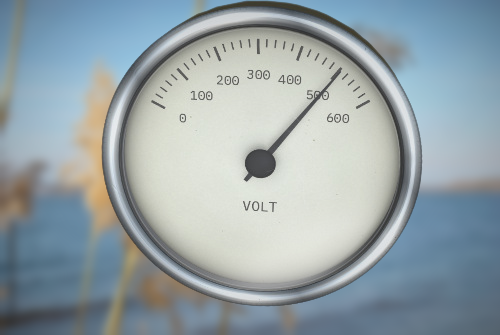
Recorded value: 500 V
